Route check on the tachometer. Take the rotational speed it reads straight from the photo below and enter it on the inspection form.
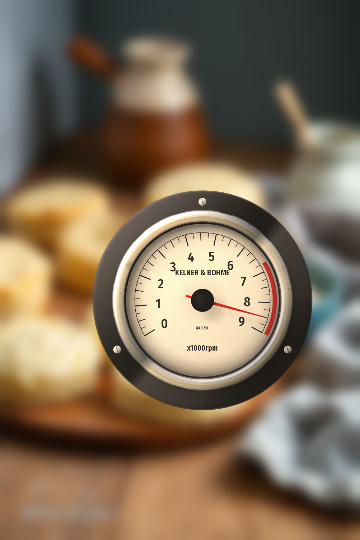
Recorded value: 8500 rpm
